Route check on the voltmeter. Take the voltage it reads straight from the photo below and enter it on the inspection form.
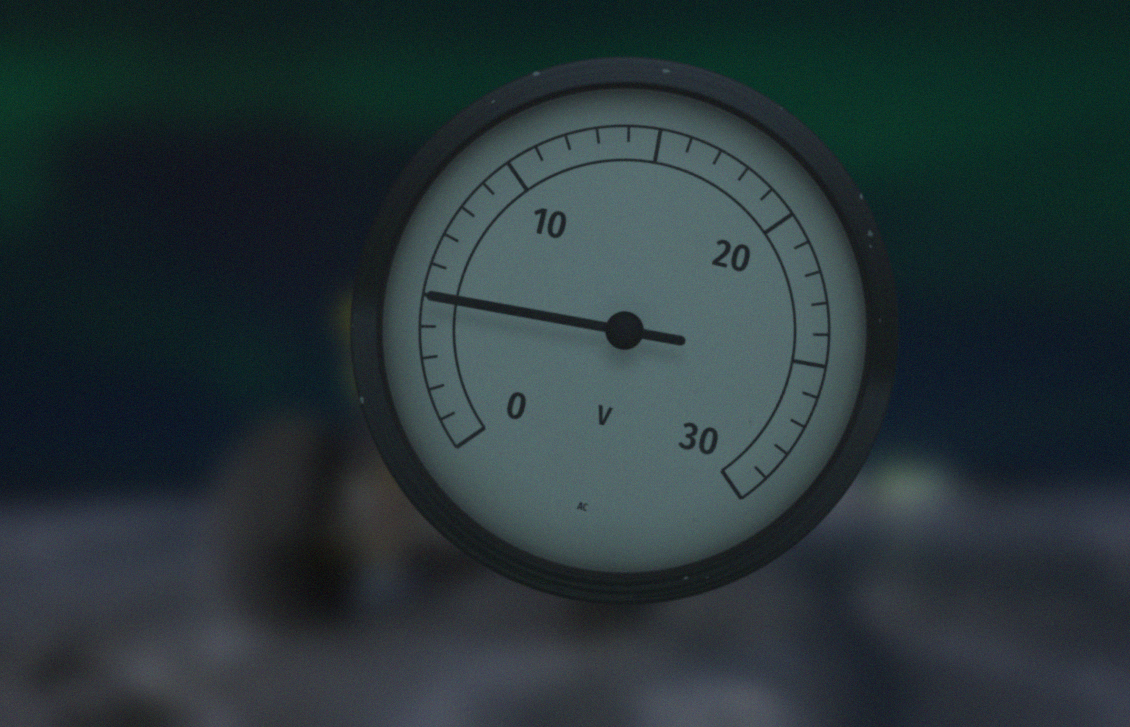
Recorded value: 5 V
